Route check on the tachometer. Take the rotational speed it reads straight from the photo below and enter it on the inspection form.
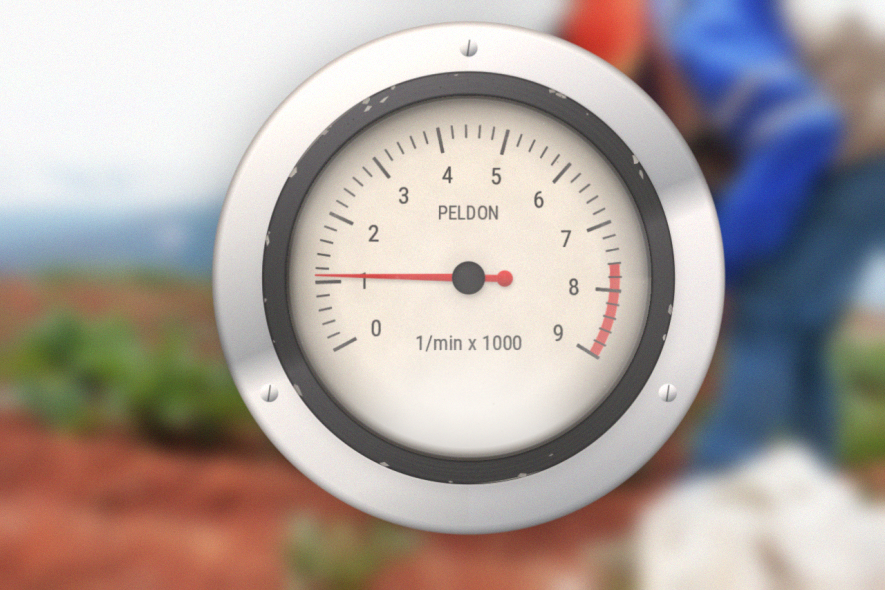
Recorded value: 1100 rpm
